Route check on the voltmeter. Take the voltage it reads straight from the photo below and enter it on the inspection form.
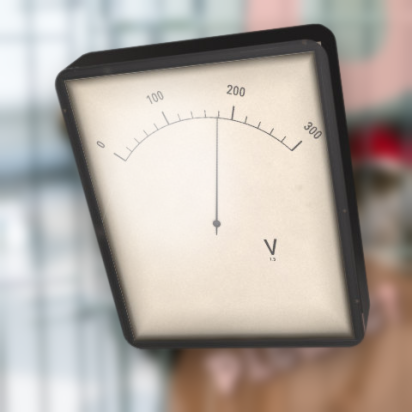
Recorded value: 180 V
